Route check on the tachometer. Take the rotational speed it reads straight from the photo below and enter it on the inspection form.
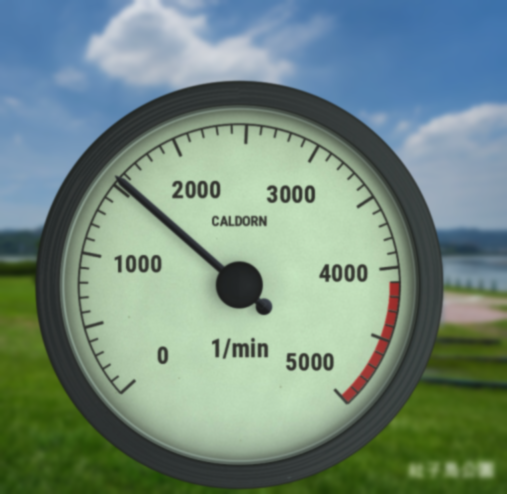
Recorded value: 1550 rpm
